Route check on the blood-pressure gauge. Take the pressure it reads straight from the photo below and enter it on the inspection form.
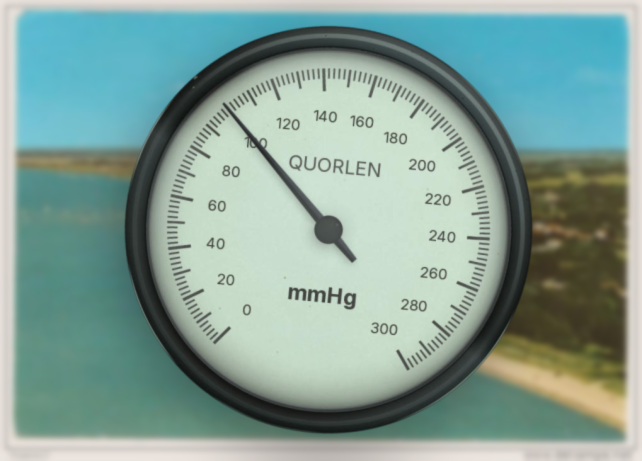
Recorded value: 100 mmHg
